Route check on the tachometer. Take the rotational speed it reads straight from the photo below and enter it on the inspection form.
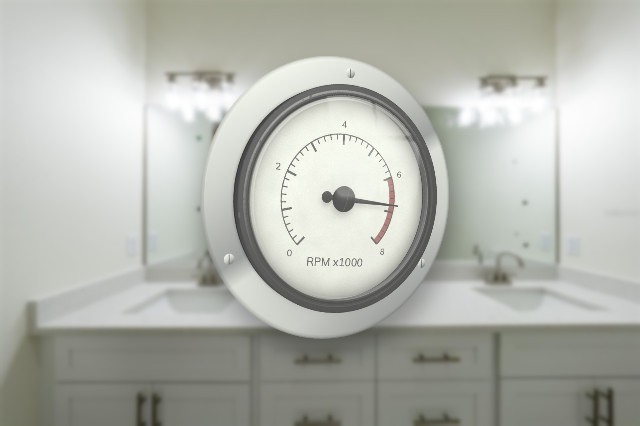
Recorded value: 6800 rpm
